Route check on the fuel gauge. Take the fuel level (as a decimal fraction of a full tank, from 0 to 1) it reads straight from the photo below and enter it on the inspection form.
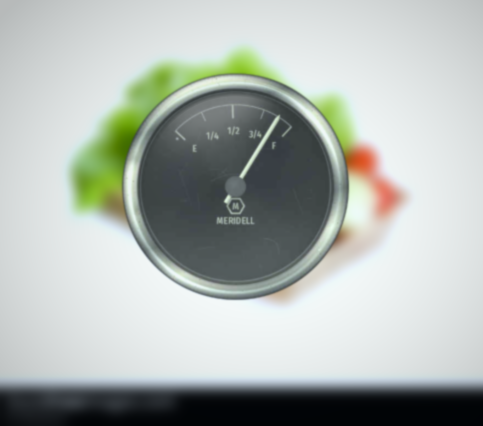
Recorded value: 0.875
